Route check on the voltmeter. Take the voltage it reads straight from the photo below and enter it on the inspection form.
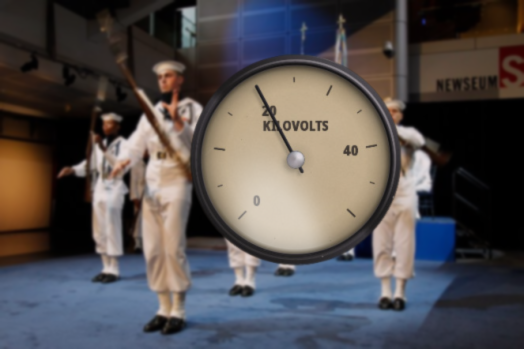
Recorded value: 20 kV
